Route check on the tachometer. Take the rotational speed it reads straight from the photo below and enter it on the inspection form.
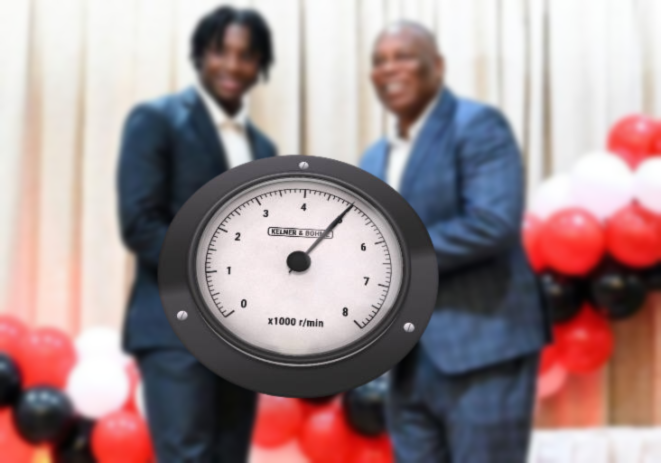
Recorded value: 5000 rpm
